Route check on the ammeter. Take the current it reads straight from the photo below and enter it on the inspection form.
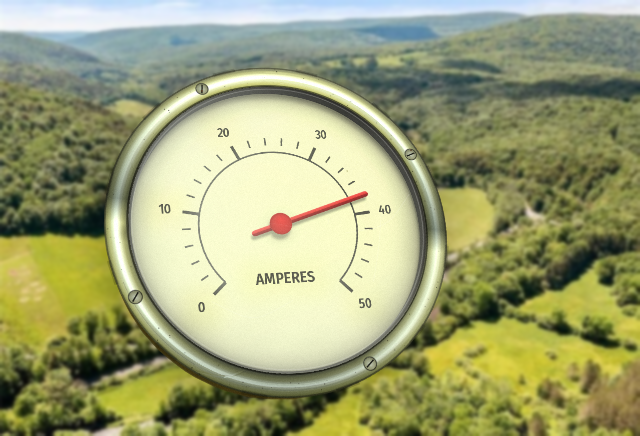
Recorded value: 38 A
